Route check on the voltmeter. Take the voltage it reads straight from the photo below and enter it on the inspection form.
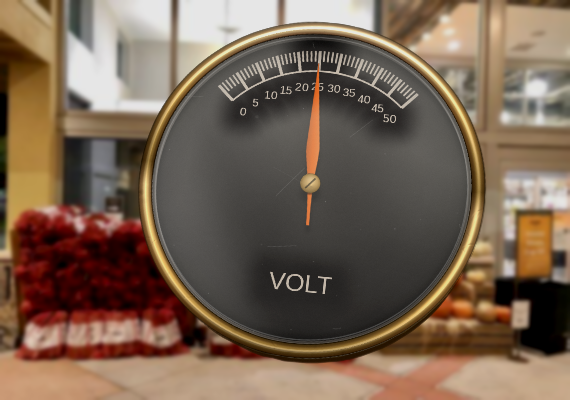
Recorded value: 25 V
